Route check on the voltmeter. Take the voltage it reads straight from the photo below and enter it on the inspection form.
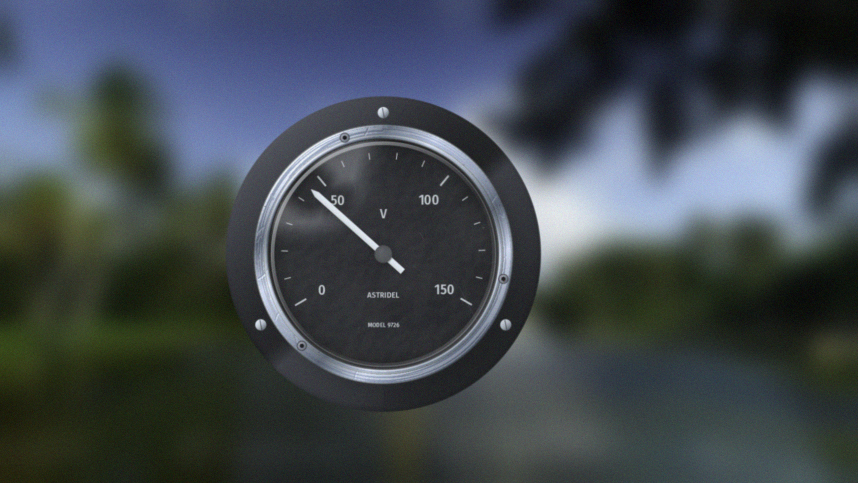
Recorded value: 45 V
